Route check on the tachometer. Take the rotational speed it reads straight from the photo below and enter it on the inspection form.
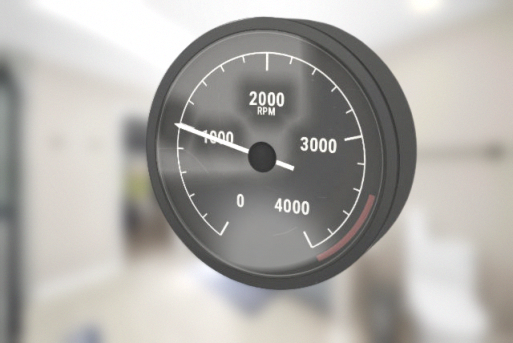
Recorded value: 1000 rpm
